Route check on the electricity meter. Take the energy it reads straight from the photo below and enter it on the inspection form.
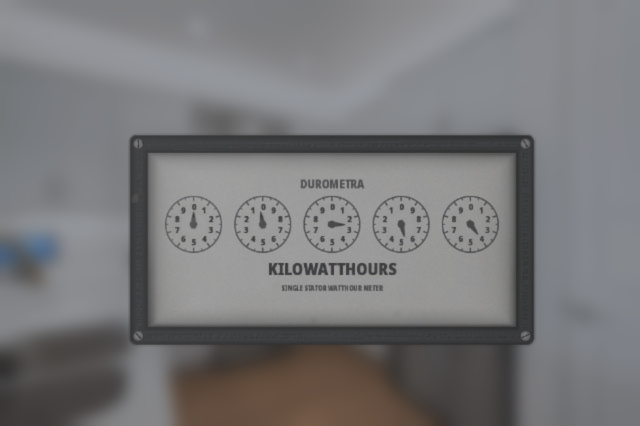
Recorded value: 254 kWh
